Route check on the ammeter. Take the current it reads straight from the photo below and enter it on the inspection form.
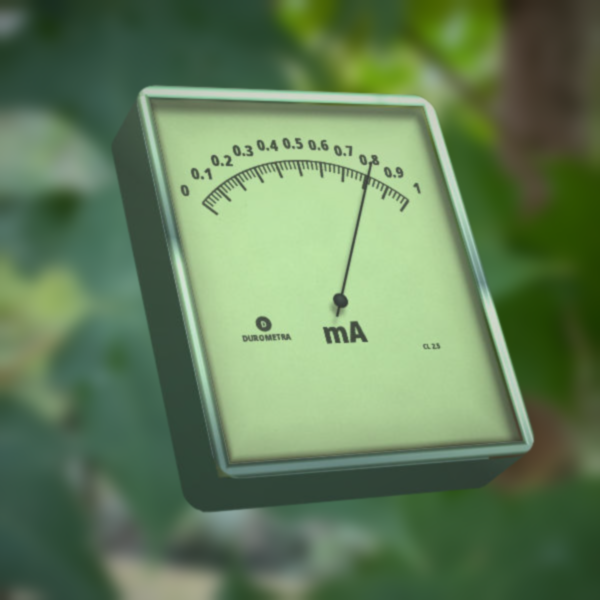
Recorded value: 0.8 mA
